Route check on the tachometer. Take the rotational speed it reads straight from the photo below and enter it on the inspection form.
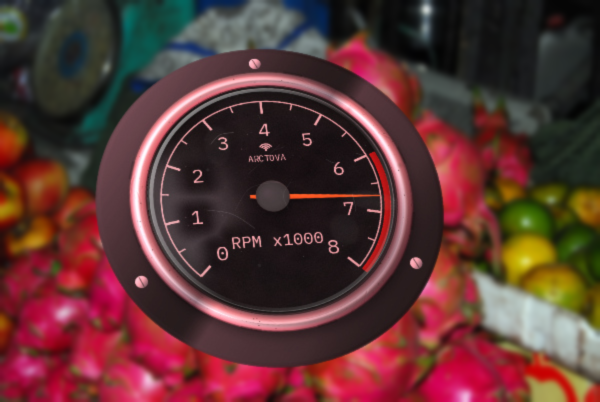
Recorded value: 6750 rpm
